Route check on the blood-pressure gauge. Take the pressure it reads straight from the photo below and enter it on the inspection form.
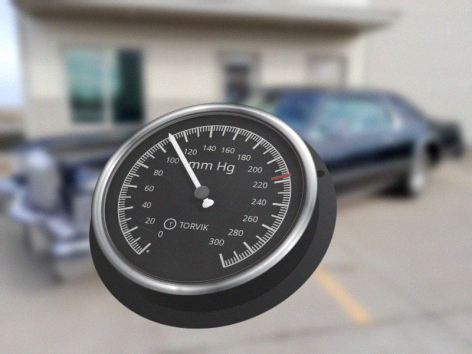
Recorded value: 110 mmHg
